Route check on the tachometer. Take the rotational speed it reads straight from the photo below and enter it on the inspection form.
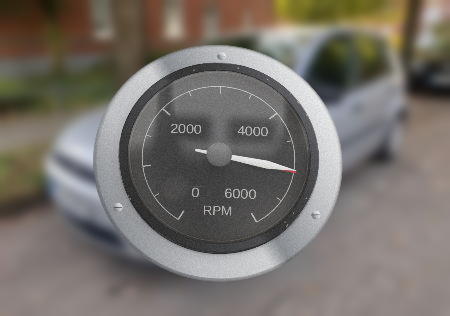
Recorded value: 5000 rpm
